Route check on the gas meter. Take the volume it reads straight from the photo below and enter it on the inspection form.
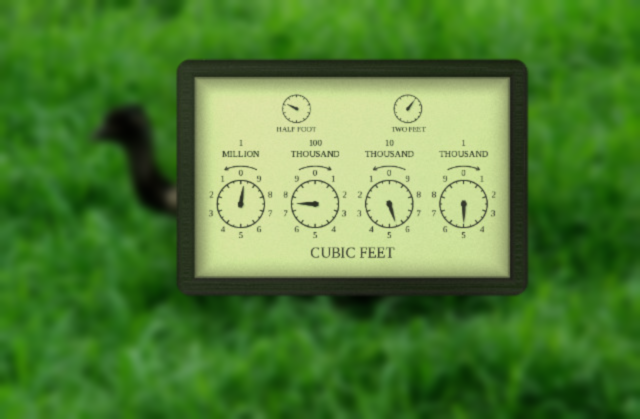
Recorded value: 975500 ft³
